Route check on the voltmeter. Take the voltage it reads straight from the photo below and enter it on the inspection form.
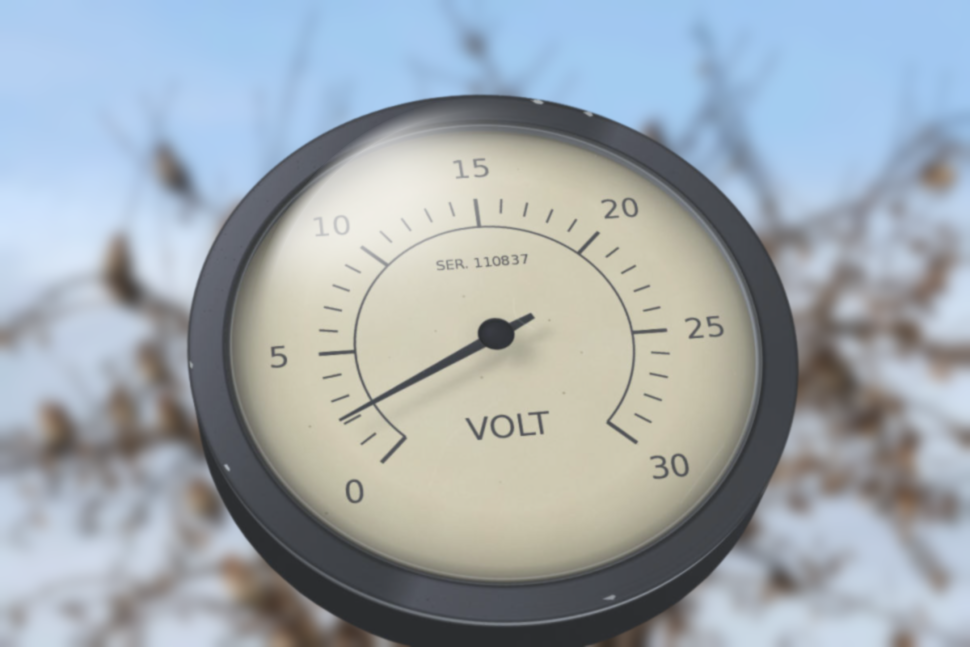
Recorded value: 2 V
